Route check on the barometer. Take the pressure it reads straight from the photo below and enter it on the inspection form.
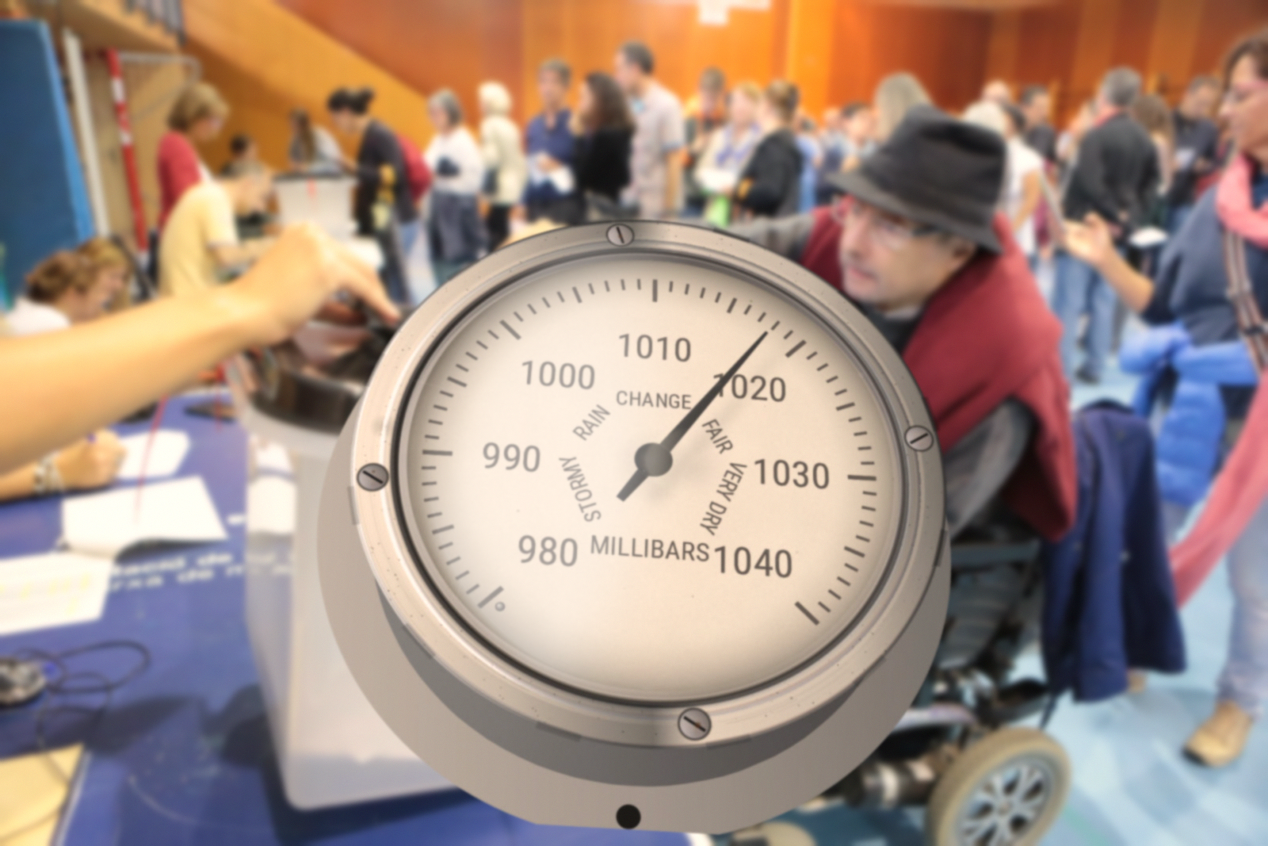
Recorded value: 1018 mbar
